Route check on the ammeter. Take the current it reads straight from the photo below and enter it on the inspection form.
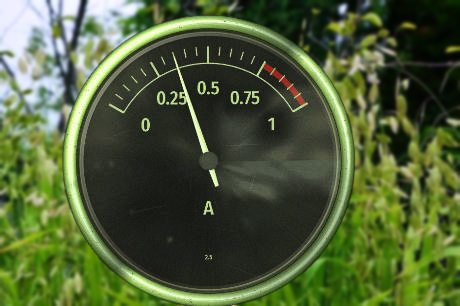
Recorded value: 0.35 A
